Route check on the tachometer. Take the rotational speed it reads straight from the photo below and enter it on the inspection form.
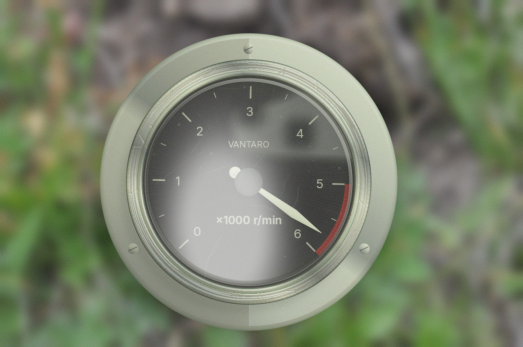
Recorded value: 5750 rpm
